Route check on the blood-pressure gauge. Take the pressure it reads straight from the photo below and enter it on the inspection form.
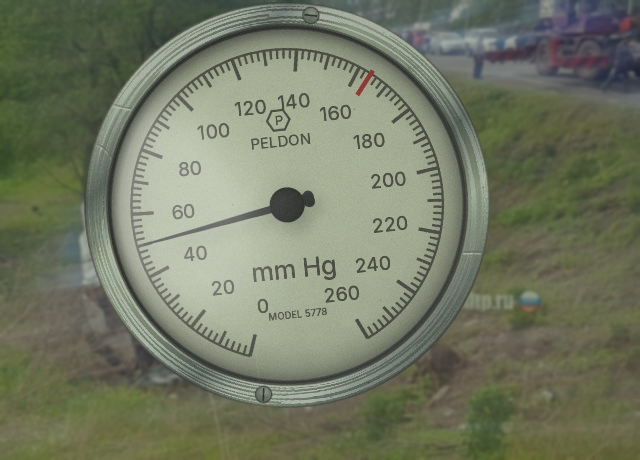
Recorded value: 50 mmHg
